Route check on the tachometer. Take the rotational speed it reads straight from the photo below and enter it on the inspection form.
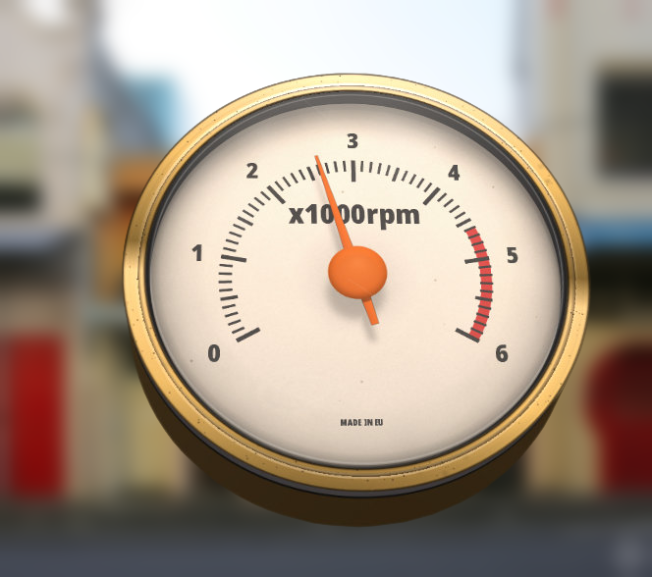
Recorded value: 2600 rpm
